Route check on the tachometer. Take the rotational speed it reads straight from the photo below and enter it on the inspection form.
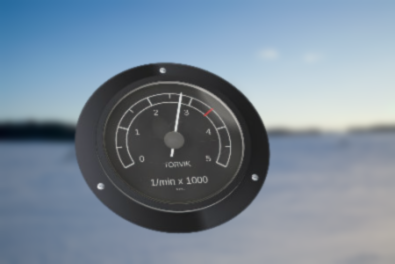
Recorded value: 2750 rpm
